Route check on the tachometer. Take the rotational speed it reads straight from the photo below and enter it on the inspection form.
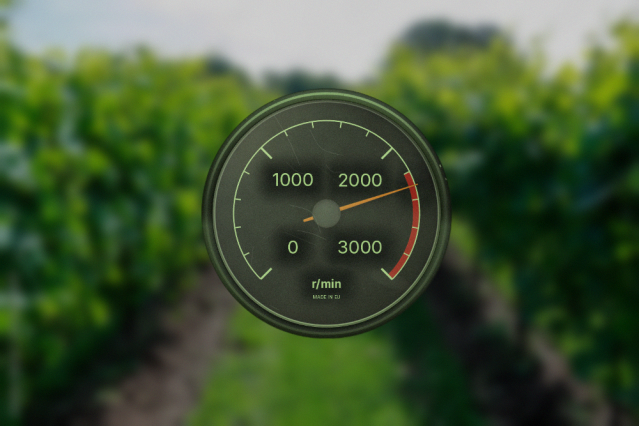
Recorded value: 2300 rpm
